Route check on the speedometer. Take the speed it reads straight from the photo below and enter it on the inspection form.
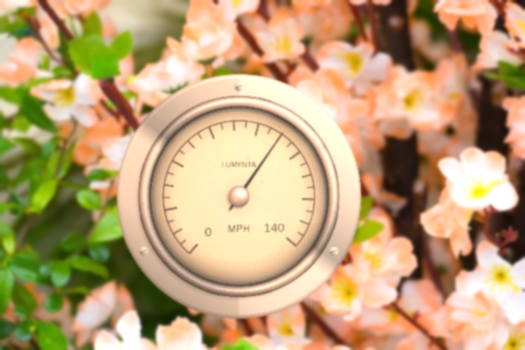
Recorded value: 90 mph
